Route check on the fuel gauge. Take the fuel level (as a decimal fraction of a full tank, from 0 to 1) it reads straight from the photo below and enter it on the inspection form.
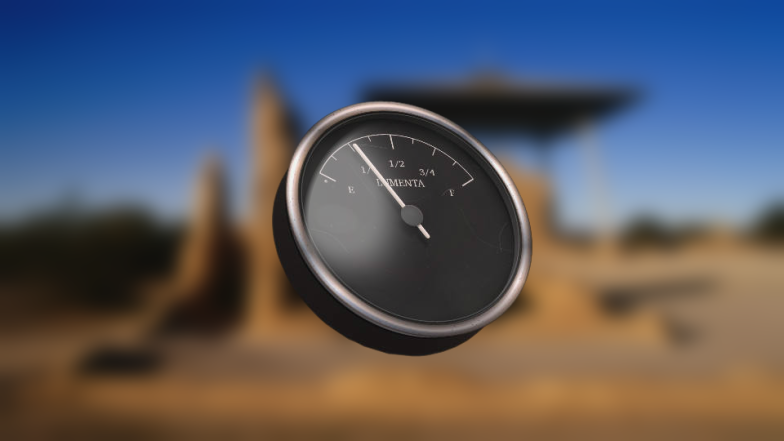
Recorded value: 0.25
